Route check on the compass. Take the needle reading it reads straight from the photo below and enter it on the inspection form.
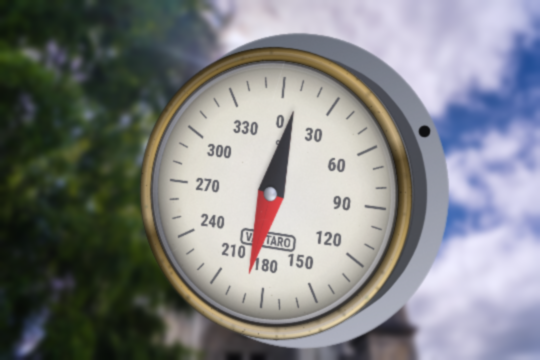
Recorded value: 190 °
